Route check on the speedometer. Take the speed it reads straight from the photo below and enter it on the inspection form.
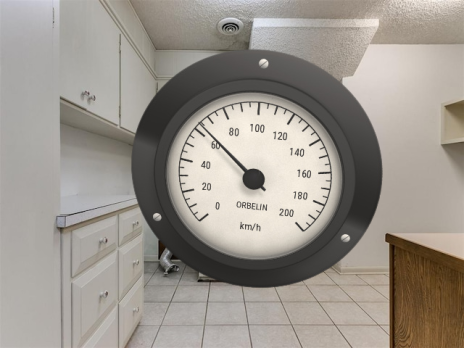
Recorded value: 65 km/h
